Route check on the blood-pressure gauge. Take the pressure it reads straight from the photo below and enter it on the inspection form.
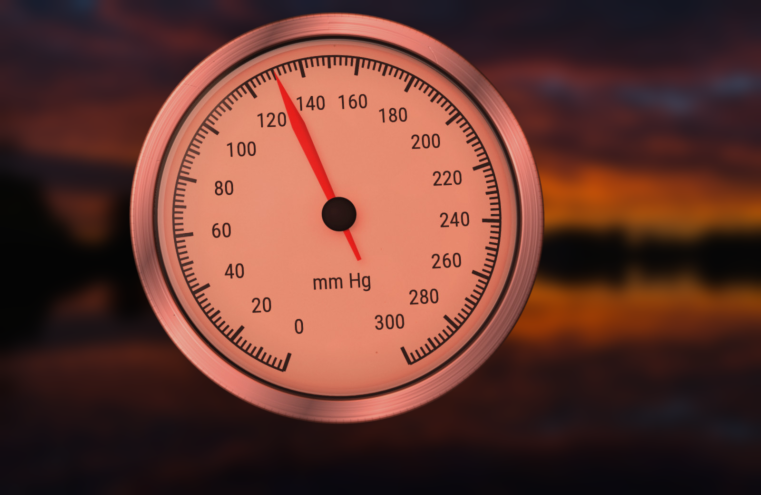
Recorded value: 130 mmHg
